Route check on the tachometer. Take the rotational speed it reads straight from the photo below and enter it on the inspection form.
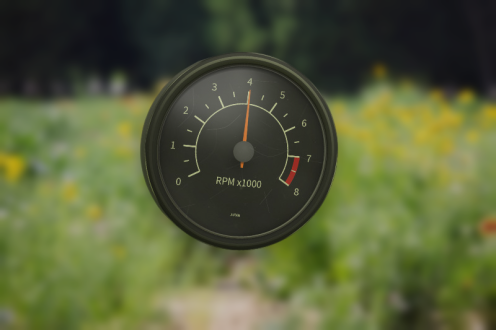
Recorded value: 4000 rpm
